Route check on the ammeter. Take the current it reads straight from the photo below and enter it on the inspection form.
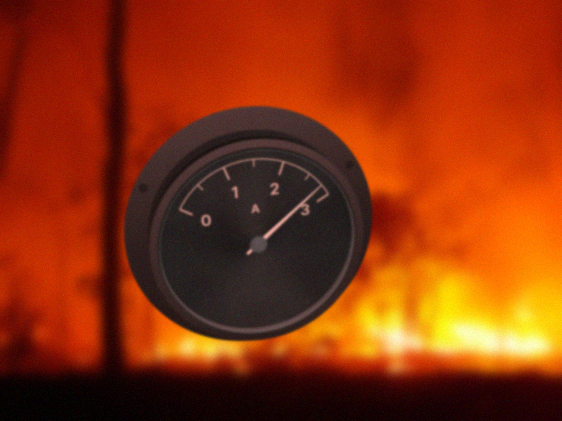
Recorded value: 2.75 A
